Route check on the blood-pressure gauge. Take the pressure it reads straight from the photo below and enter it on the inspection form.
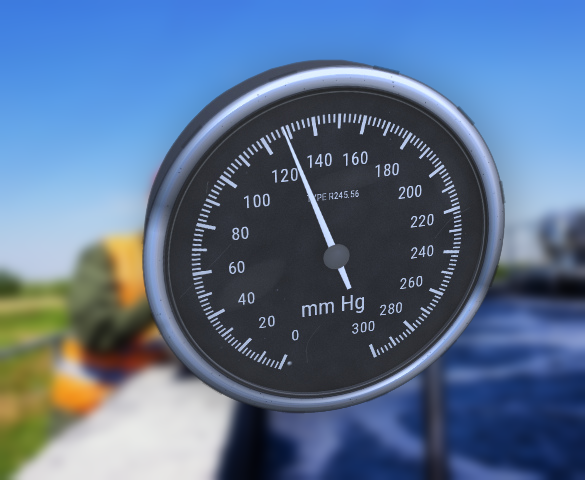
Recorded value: 128 mmHg
